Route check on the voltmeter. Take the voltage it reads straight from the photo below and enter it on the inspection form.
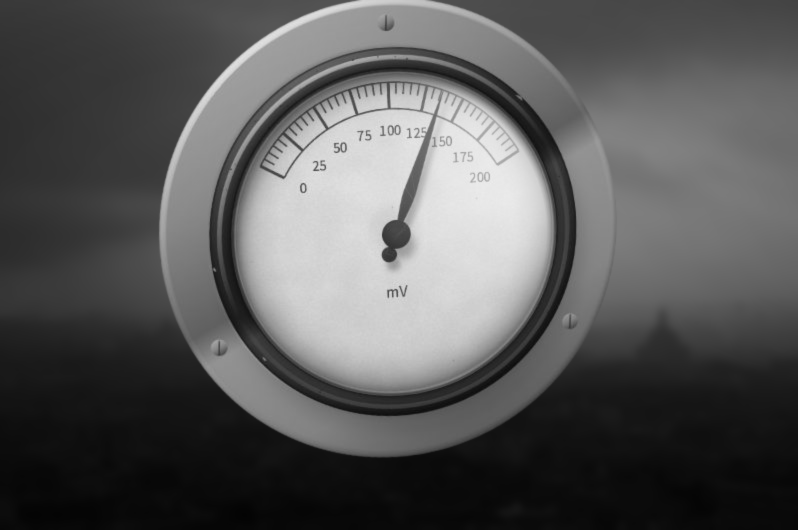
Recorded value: 135 mV
